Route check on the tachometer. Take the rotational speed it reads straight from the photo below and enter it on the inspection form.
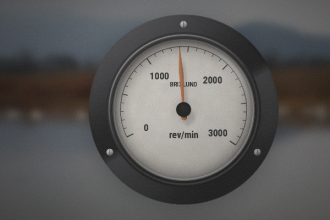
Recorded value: 1400 rpm
